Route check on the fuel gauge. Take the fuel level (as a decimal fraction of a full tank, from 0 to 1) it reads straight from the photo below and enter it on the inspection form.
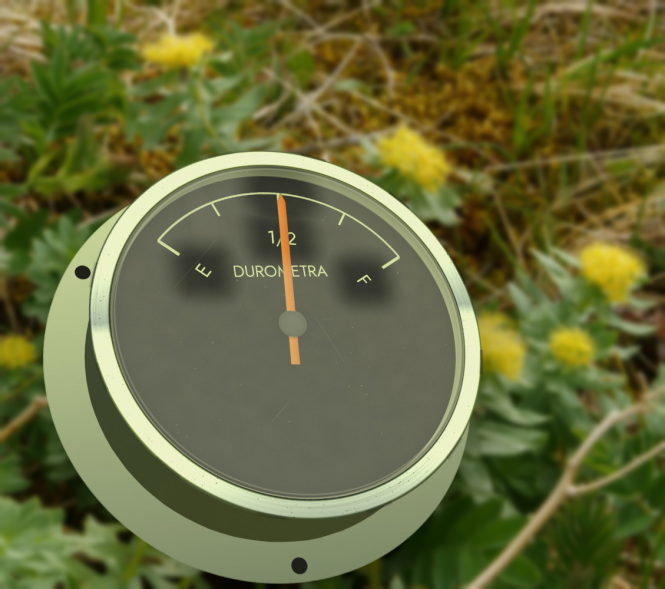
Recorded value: 0.5
